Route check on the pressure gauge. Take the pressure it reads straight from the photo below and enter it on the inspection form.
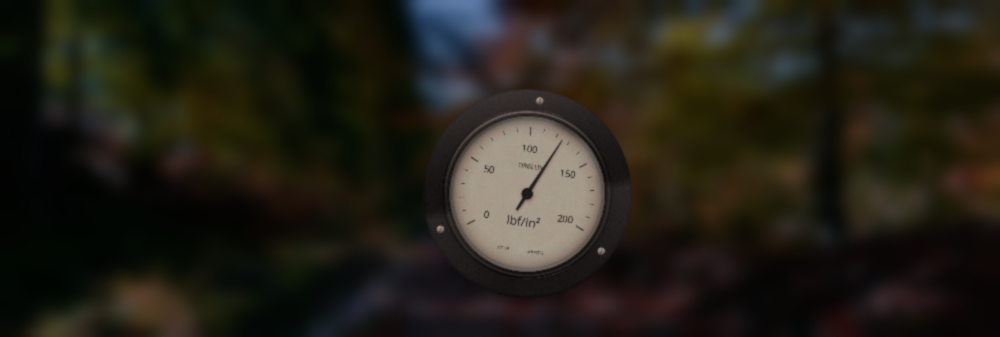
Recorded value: 125 psi
